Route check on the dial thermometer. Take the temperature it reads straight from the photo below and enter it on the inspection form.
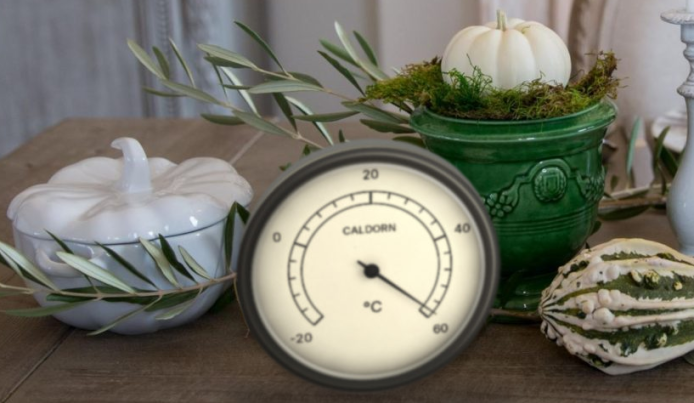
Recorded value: 58 °C
